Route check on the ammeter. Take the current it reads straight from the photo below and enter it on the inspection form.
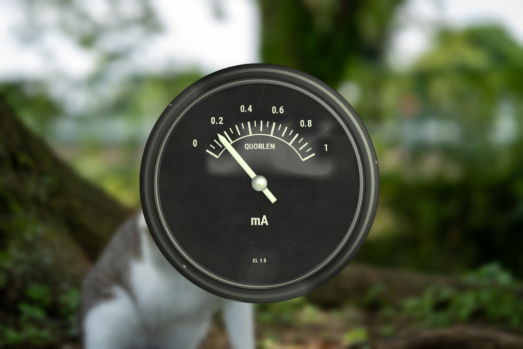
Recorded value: 0.15 mA
